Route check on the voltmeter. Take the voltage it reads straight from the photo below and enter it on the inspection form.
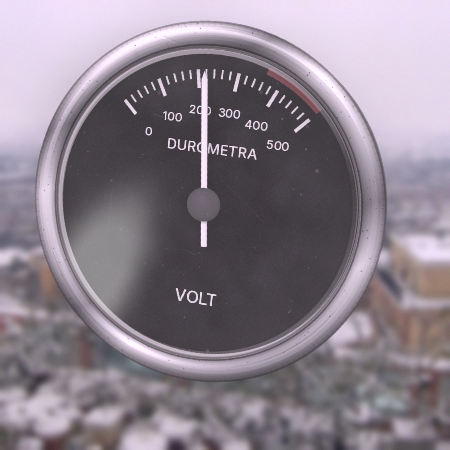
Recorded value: 220 V
